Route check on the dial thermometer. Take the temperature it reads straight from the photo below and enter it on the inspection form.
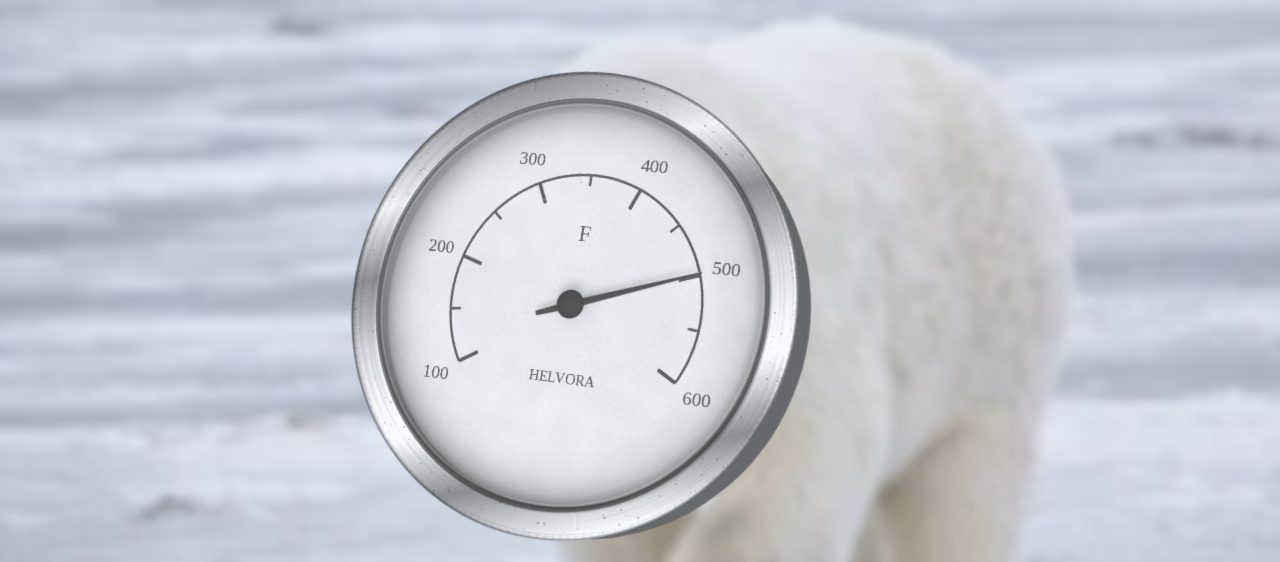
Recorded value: 500 °F
